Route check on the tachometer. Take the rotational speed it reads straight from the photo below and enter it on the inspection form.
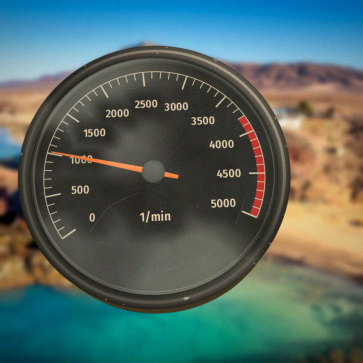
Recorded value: 1000 rpm
